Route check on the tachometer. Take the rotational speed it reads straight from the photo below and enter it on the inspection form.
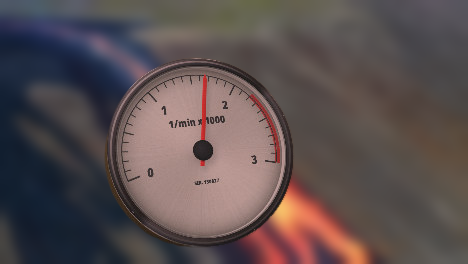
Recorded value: 1650 rpm
